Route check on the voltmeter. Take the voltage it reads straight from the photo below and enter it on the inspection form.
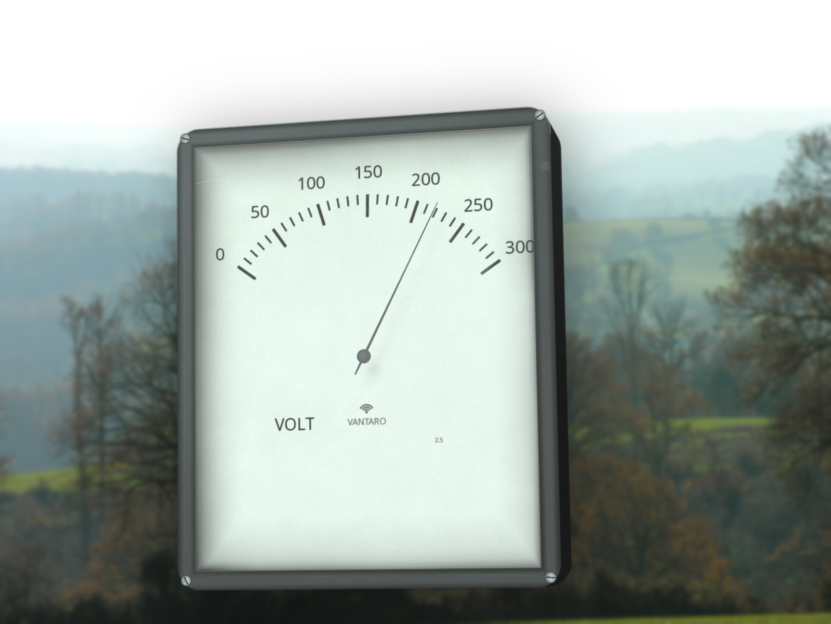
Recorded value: 220 V
